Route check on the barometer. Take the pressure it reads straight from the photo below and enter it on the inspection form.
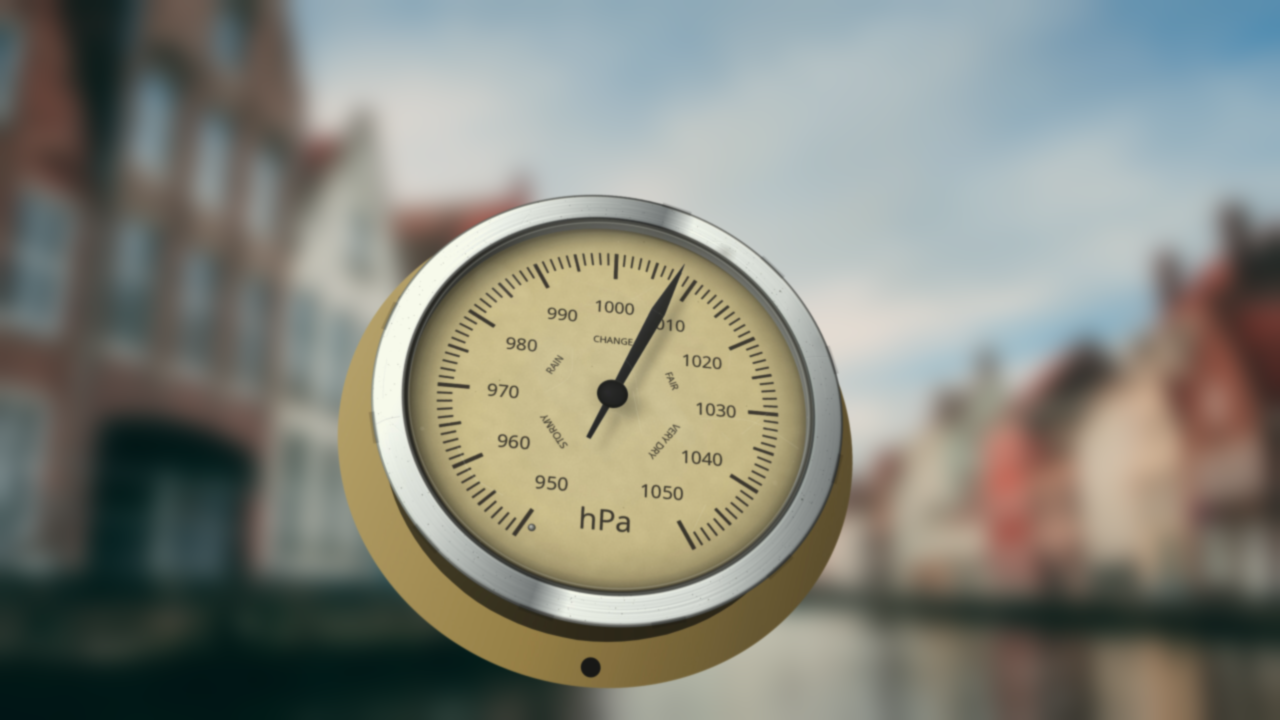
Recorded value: 1008 hPa
